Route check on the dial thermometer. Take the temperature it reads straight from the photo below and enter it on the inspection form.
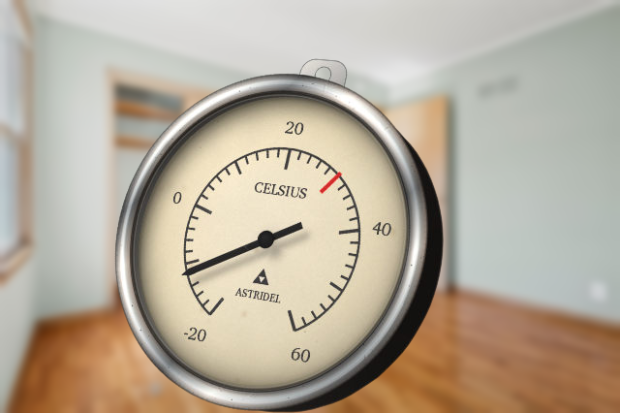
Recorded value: -12 °C
